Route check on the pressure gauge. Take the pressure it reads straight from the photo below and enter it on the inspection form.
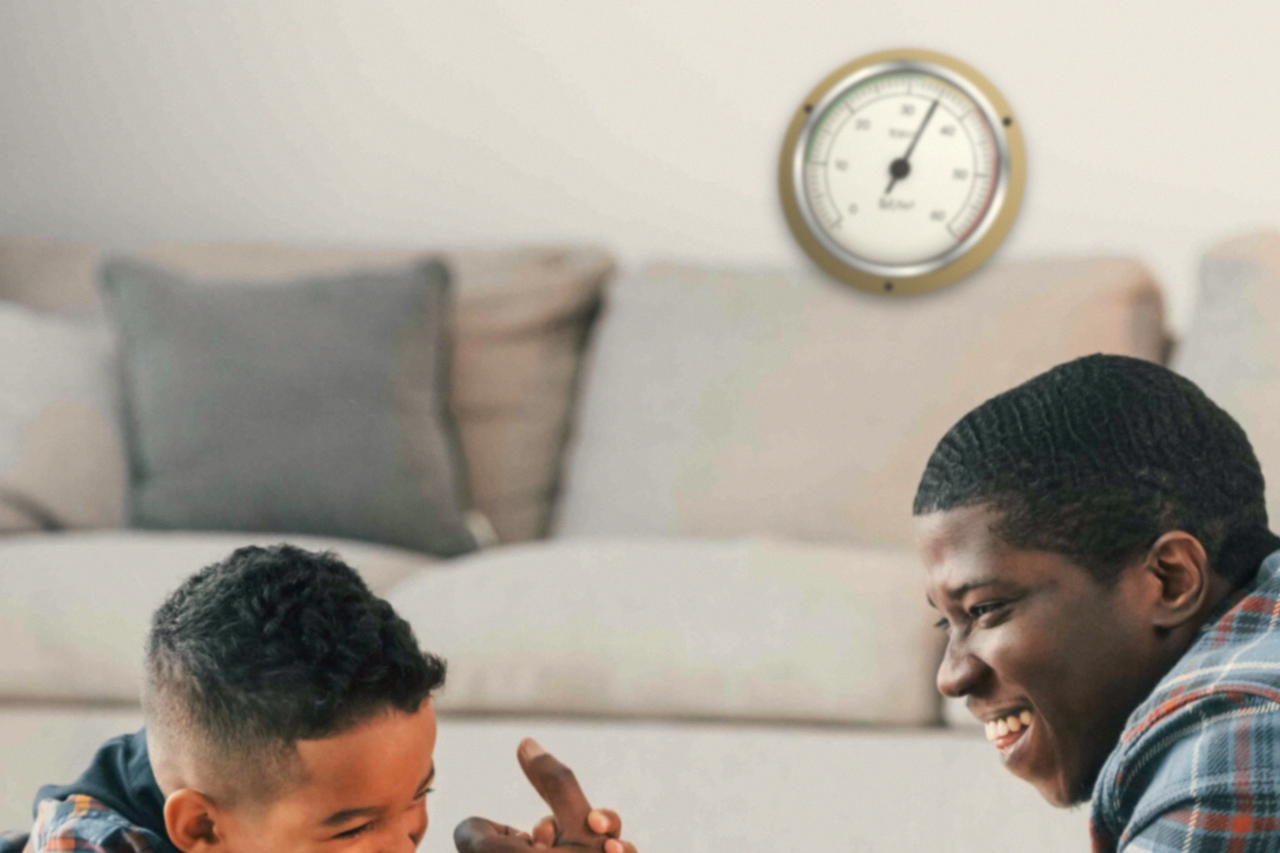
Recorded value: 35 psi
